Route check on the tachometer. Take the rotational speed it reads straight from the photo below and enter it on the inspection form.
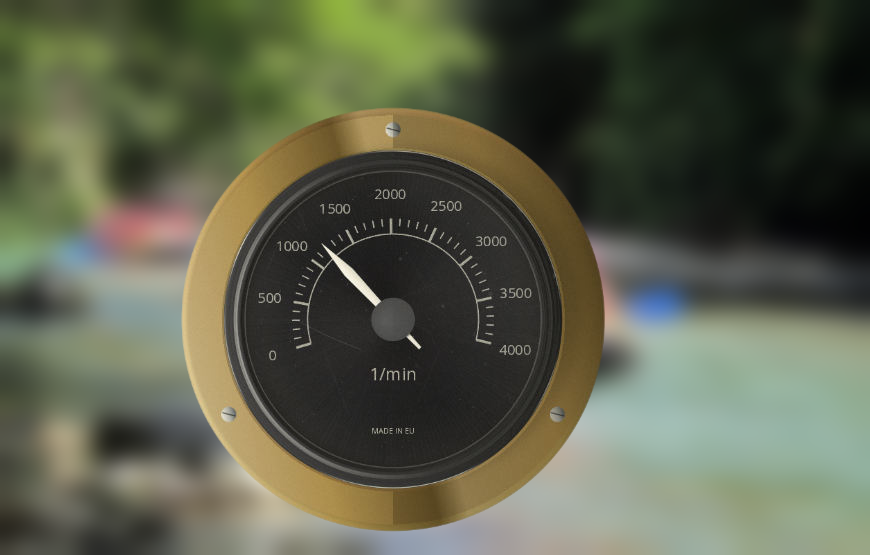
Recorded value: 1200 rpm
